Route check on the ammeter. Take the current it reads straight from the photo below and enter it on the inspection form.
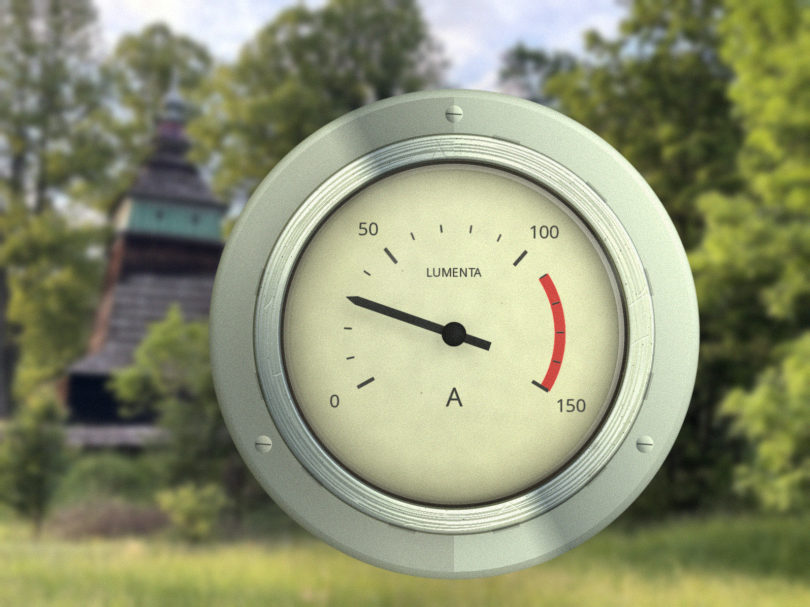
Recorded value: 30 A
